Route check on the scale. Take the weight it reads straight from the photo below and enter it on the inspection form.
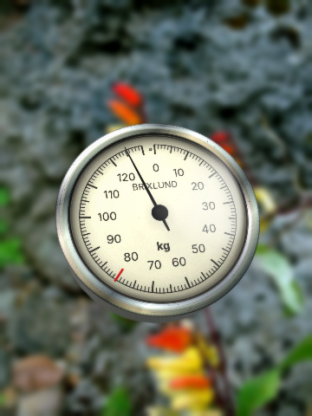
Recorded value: 125 kg
